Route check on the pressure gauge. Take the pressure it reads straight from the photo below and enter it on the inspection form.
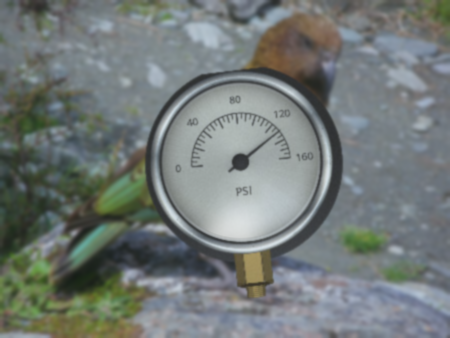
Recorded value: 130 psi
